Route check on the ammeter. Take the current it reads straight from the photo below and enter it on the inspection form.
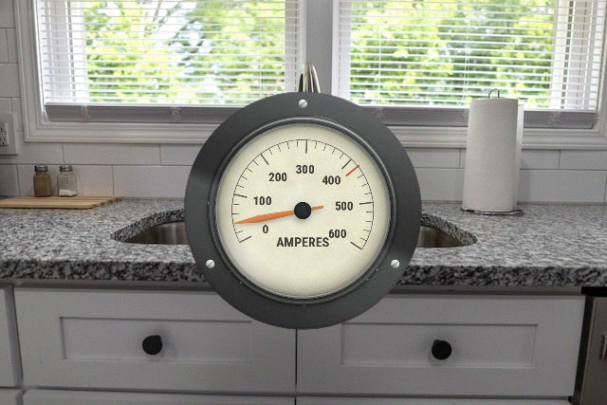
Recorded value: 40 A
